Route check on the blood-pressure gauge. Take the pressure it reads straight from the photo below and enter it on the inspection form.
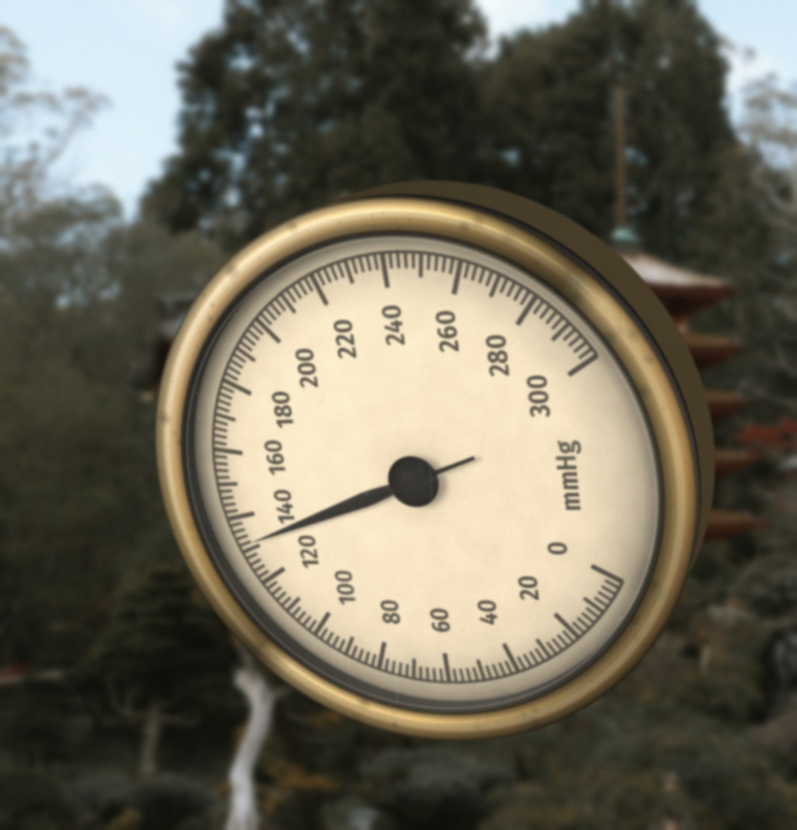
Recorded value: 132 mmHg
